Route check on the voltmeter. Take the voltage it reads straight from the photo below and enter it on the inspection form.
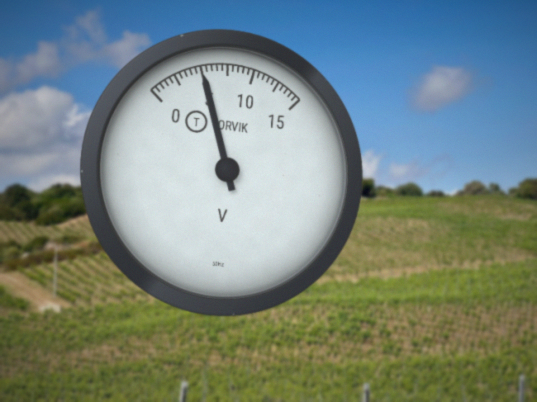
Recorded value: 5 V
